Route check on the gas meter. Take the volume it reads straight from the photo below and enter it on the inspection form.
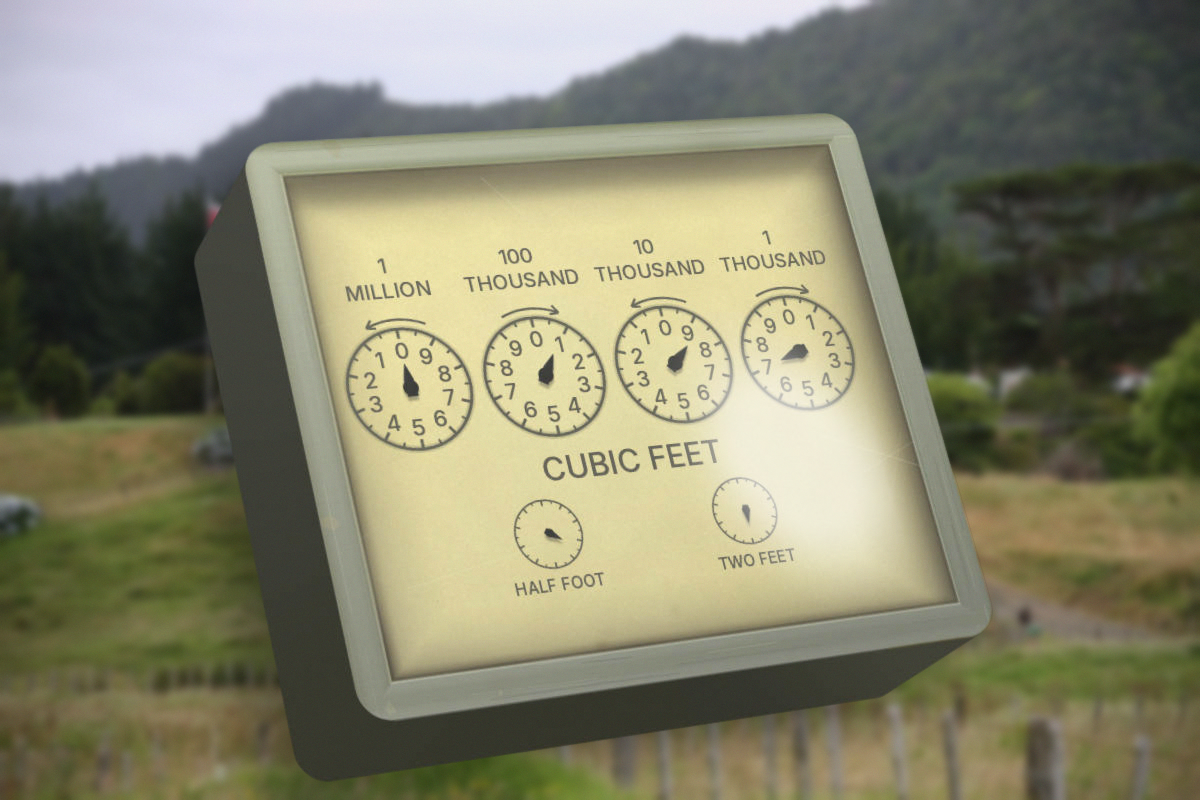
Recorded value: 8700 ft³
